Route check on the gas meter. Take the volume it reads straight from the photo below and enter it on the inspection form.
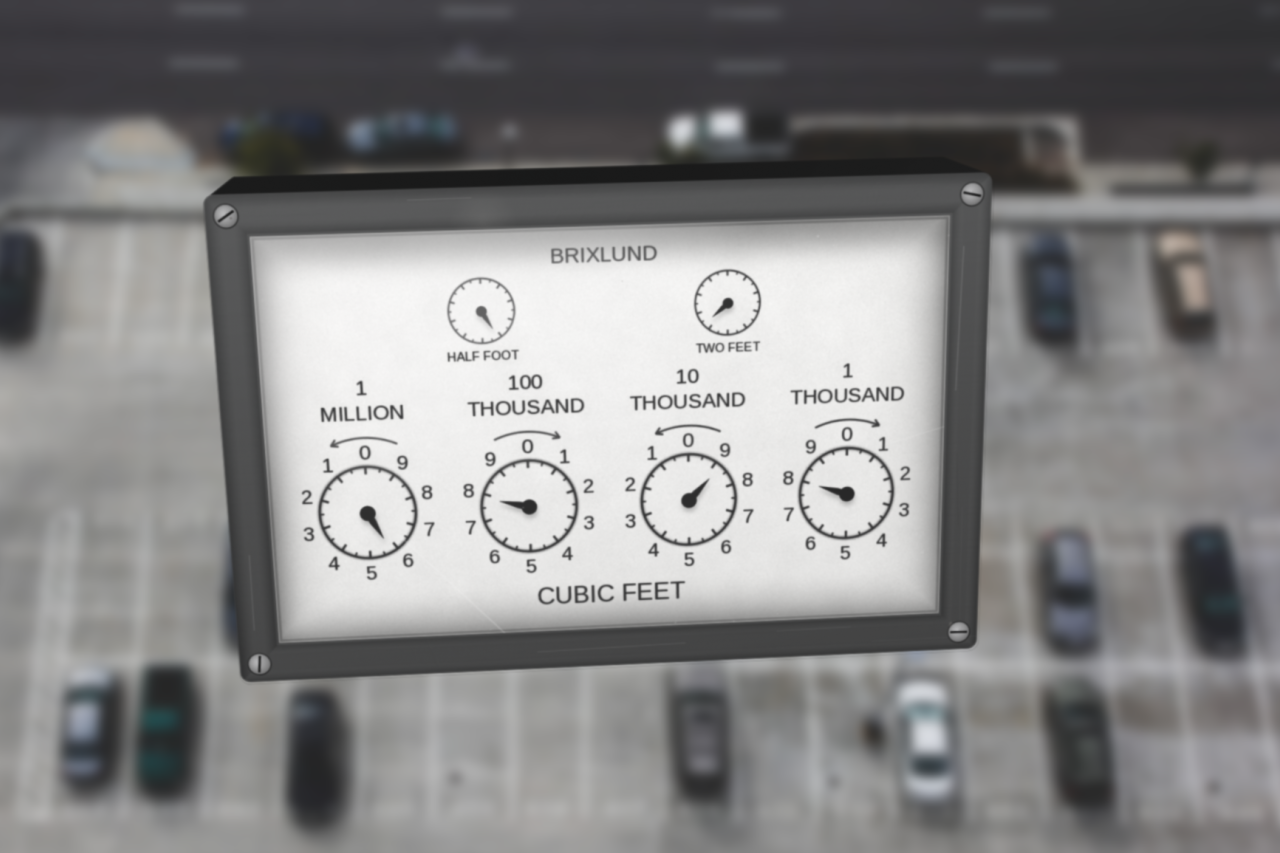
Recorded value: 578800 ft³
